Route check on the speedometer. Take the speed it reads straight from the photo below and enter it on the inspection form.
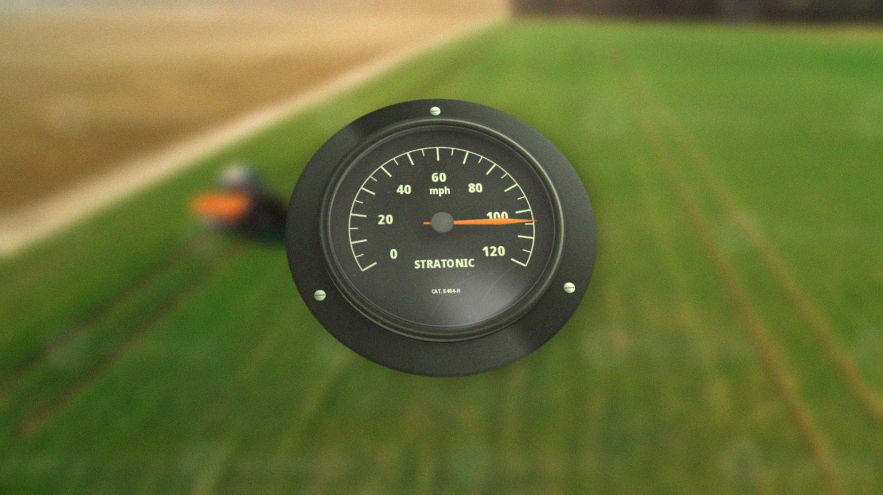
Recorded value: 105 mph
